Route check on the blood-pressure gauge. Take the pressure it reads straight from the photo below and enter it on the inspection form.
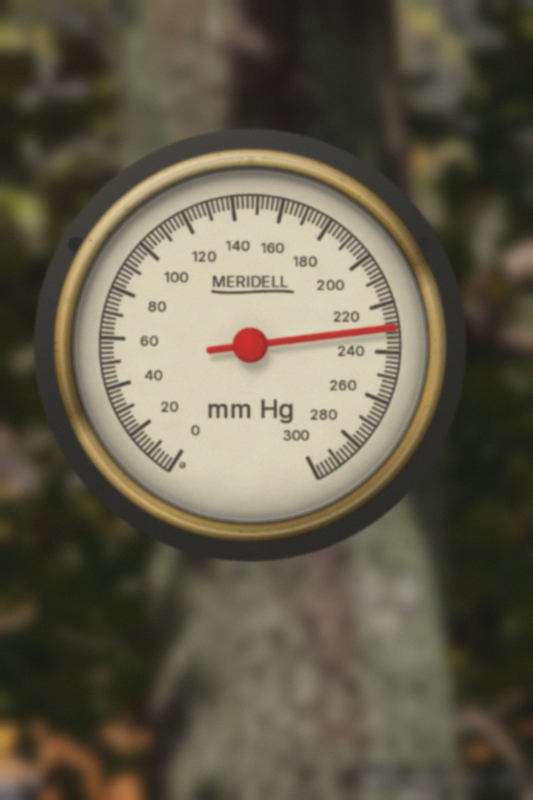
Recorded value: 230 mmHg
